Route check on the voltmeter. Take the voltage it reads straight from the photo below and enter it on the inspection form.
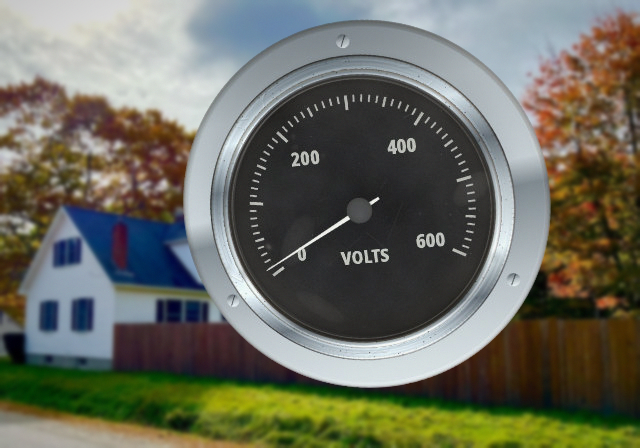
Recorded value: 10 V
